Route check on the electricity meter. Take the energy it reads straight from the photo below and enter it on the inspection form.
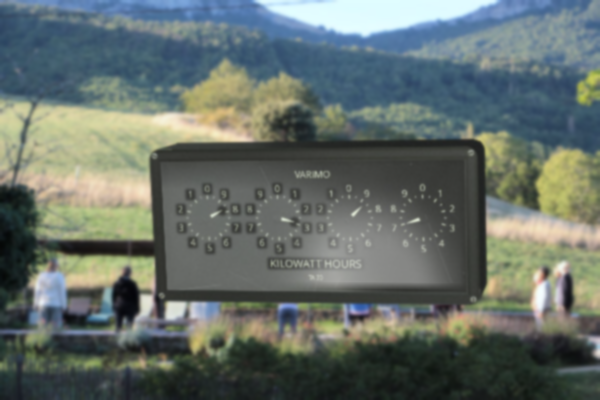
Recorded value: 8287 kWh
